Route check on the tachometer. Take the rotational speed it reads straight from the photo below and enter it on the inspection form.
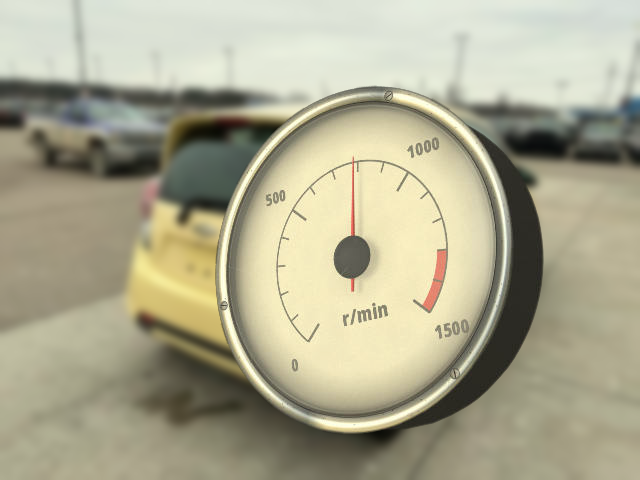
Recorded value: 800 rpm
